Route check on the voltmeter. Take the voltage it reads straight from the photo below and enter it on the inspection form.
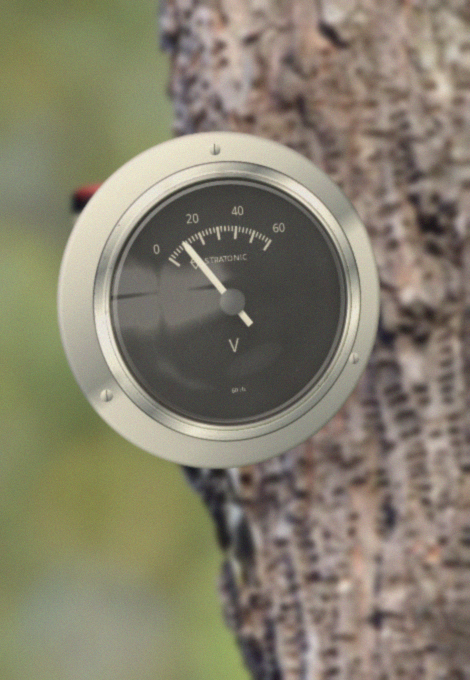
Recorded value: 10 V
